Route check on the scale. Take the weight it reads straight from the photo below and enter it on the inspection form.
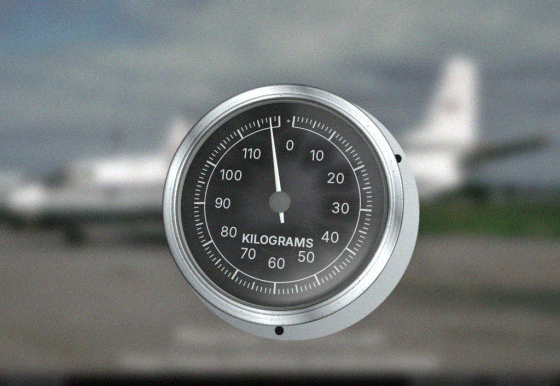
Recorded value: 118 kg
